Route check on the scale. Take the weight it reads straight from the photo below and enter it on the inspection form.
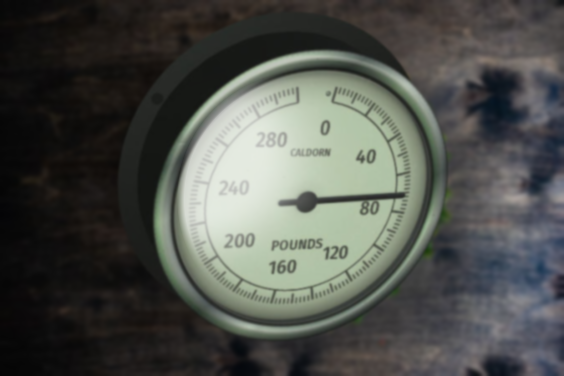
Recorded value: 70 lb
